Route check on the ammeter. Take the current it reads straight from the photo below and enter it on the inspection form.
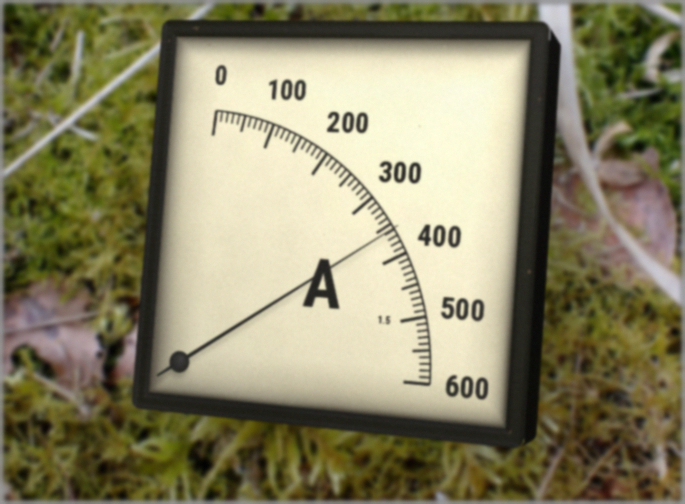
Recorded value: 360 A
